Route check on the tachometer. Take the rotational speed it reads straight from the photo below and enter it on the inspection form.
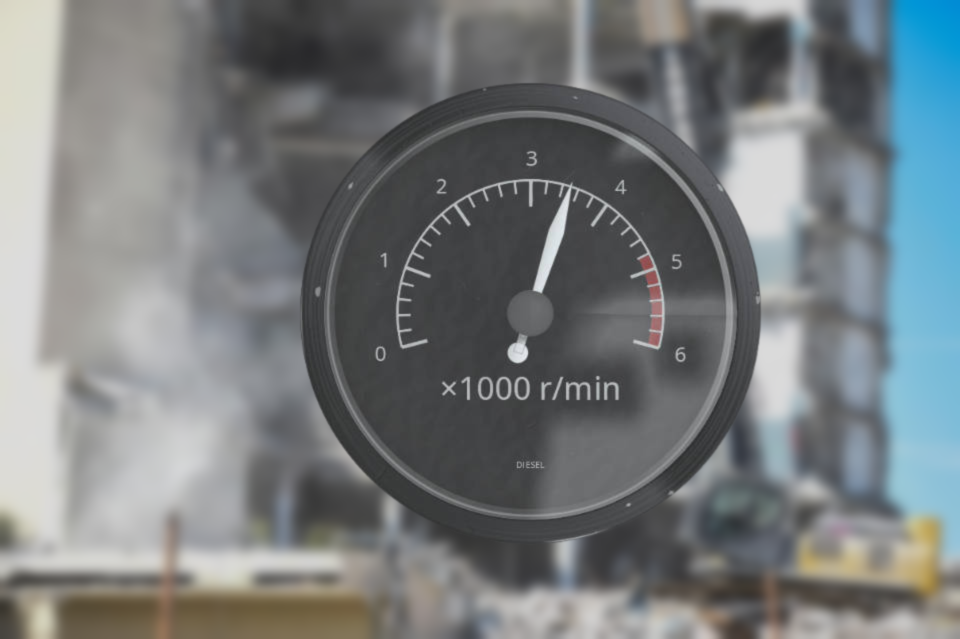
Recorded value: 3500 rpm
